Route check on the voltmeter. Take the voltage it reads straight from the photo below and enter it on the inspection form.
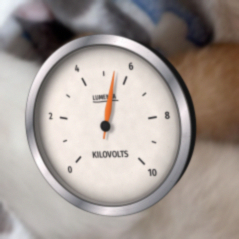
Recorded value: 5.5 kV
